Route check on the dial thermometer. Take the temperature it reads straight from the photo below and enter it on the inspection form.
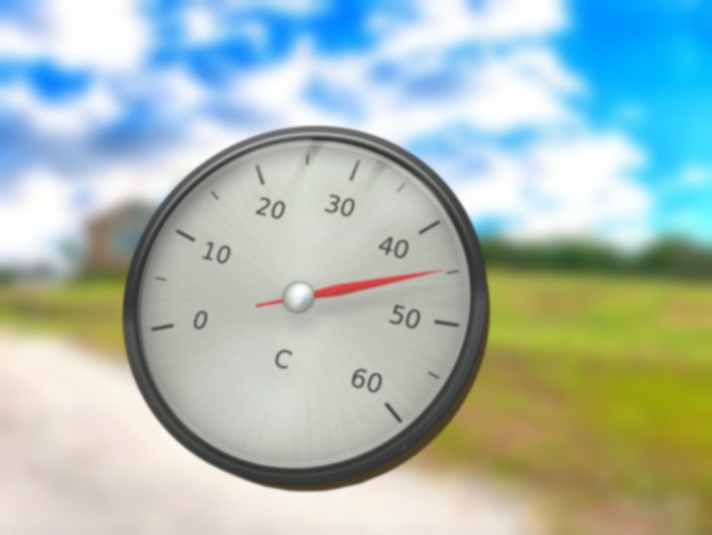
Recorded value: 45 °C
